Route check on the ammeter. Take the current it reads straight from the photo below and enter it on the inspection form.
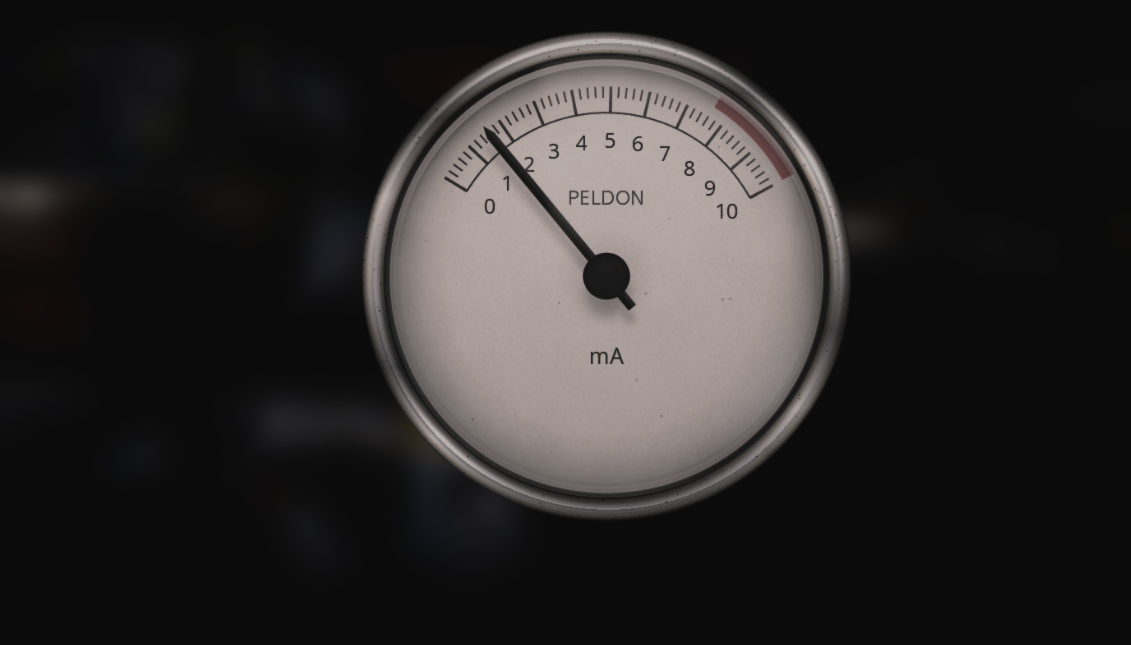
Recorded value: 1.6 mA
